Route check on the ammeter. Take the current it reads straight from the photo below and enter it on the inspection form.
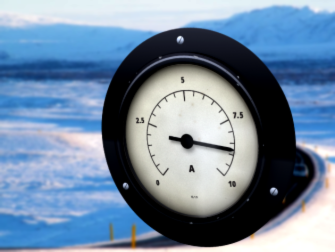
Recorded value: 8.75 A
